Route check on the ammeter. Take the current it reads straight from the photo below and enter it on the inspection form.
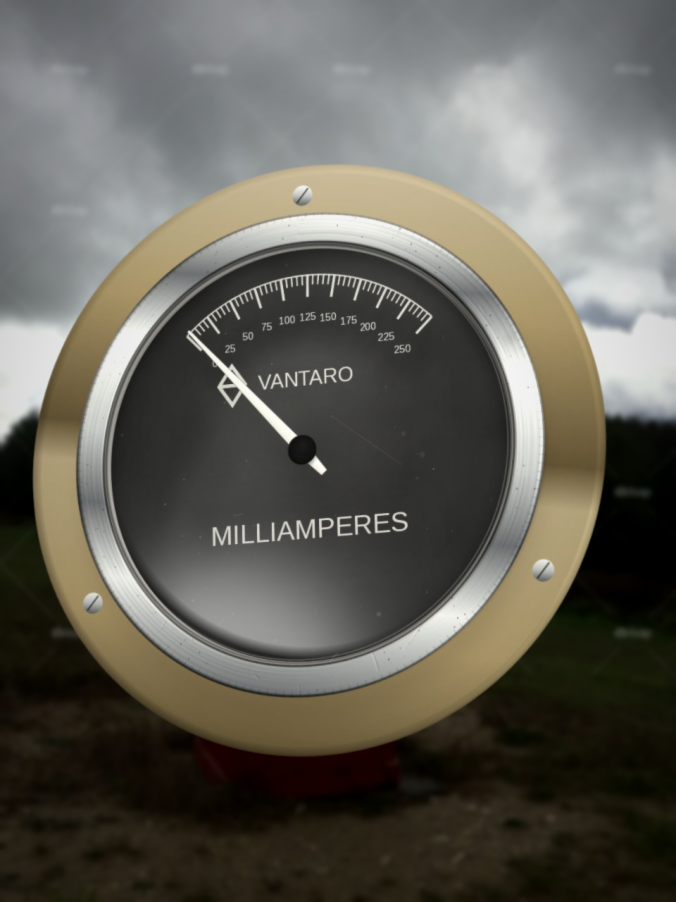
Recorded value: 5 mA
